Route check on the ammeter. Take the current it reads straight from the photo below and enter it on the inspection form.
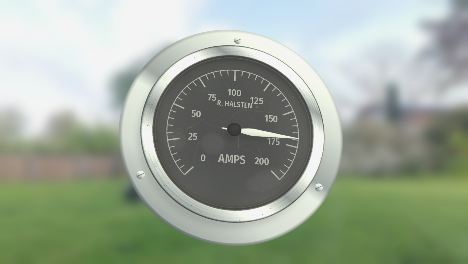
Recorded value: 170 A
